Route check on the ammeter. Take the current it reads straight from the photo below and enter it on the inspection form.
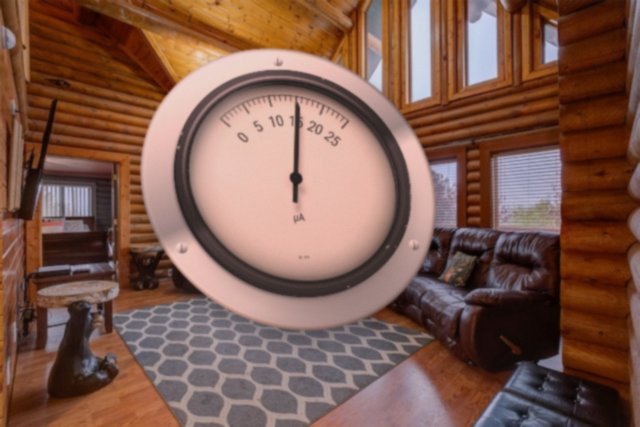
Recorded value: 15 µA
